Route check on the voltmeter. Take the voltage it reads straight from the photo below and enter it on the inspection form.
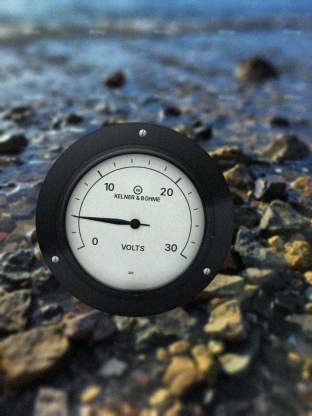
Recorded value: 4 V
